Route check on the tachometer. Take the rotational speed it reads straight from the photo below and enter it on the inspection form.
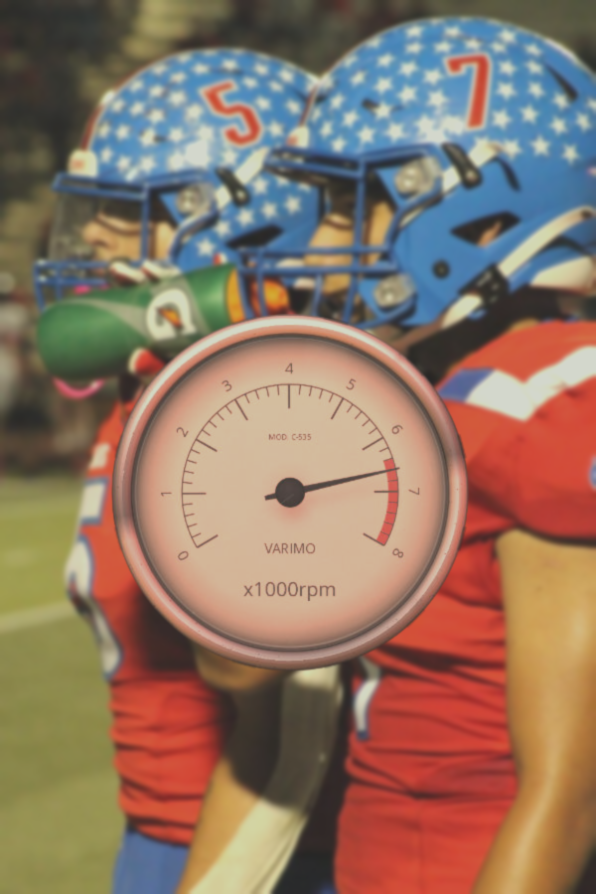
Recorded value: 6600 rpm
